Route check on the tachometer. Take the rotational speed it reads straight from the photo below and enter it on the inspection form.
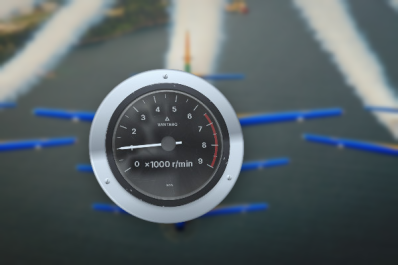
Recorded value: 1000 rpm
